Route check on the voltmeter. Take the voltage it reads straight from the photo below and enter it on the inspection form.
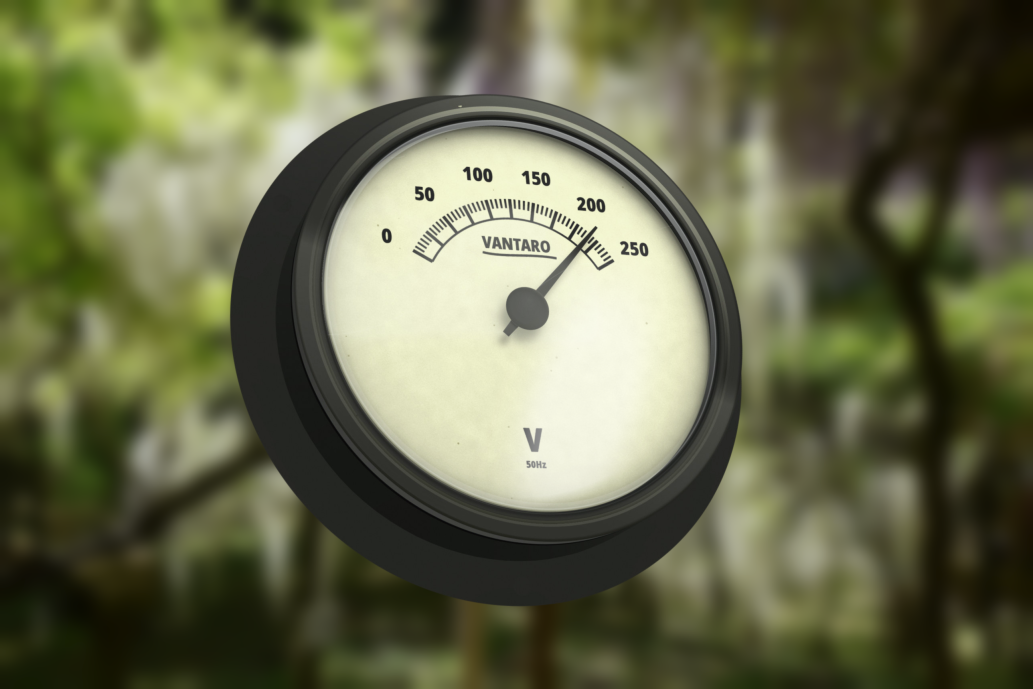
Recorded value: 215 V
